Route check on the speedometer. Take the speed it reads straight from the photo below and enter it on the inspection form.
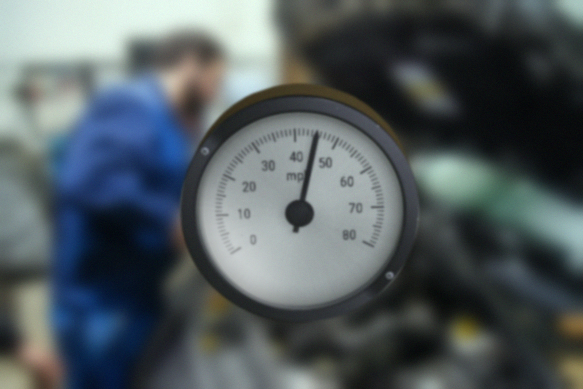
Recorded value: 45 mph
